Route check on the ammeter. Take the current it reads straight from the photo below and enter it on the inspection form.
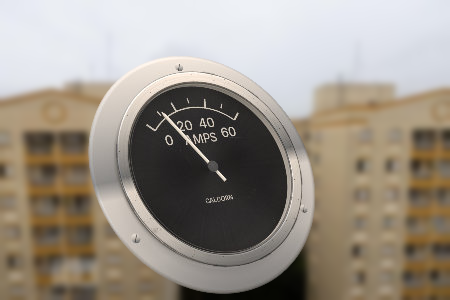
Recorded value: 10 A
